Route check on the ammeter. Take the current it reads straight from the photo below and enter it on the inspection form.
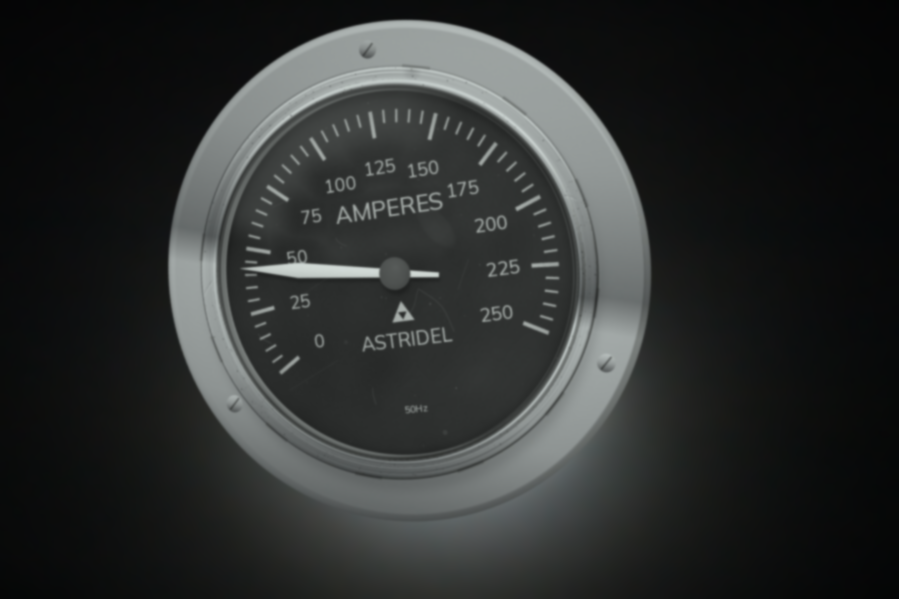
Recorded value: 42.5 A
